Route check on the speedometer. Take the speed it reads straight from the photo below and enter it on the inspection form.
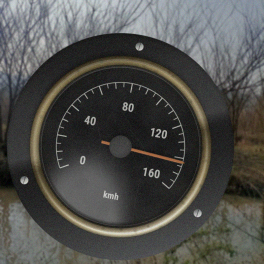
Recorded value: 142.5 km/h
